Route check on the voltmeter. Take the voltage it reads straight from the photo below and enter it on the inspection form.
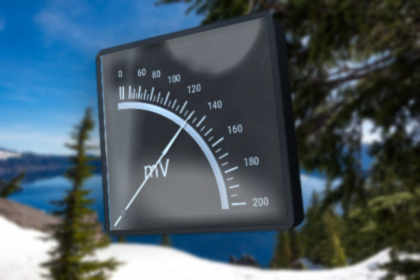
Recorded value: 130 mV
